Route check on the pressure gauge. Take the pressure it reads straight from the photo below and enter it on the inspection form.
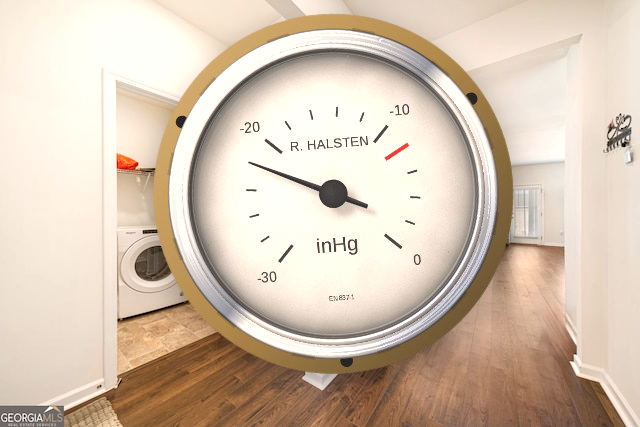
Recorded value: -22 inHg
